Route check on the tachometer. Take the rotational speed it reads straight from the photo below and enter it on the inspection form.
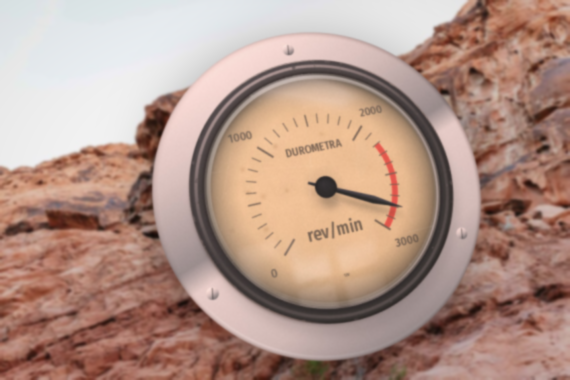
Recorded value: 2800 rpm
